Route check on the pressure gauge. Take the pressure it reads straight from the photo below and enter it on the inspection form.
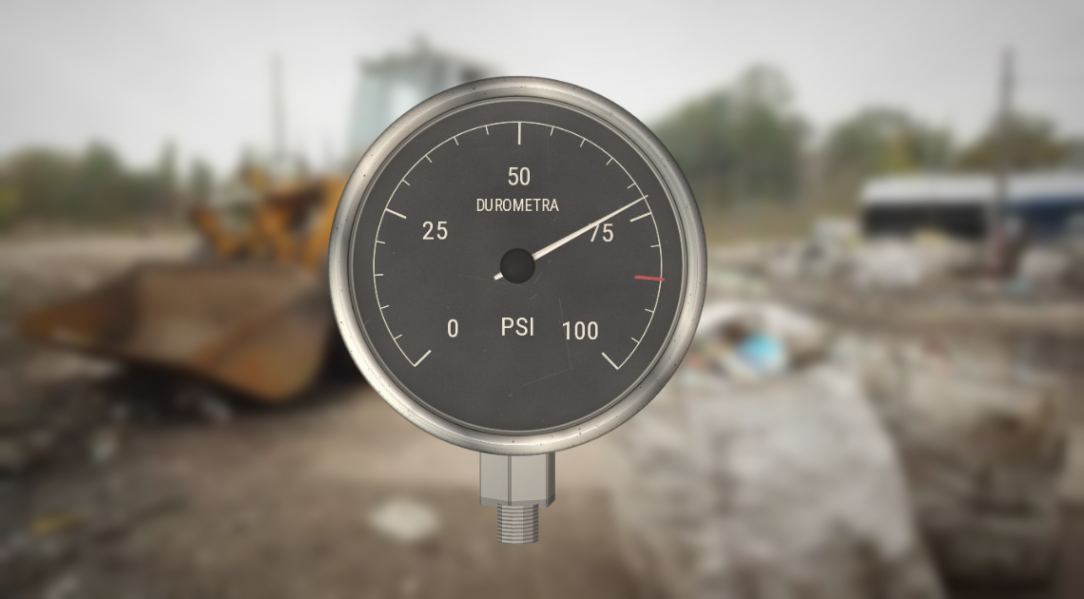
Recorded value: 72.5 psi
